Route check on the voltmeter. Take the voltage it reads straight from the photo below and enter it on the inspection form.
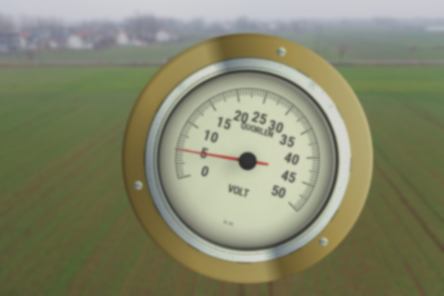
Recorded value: 5 V
